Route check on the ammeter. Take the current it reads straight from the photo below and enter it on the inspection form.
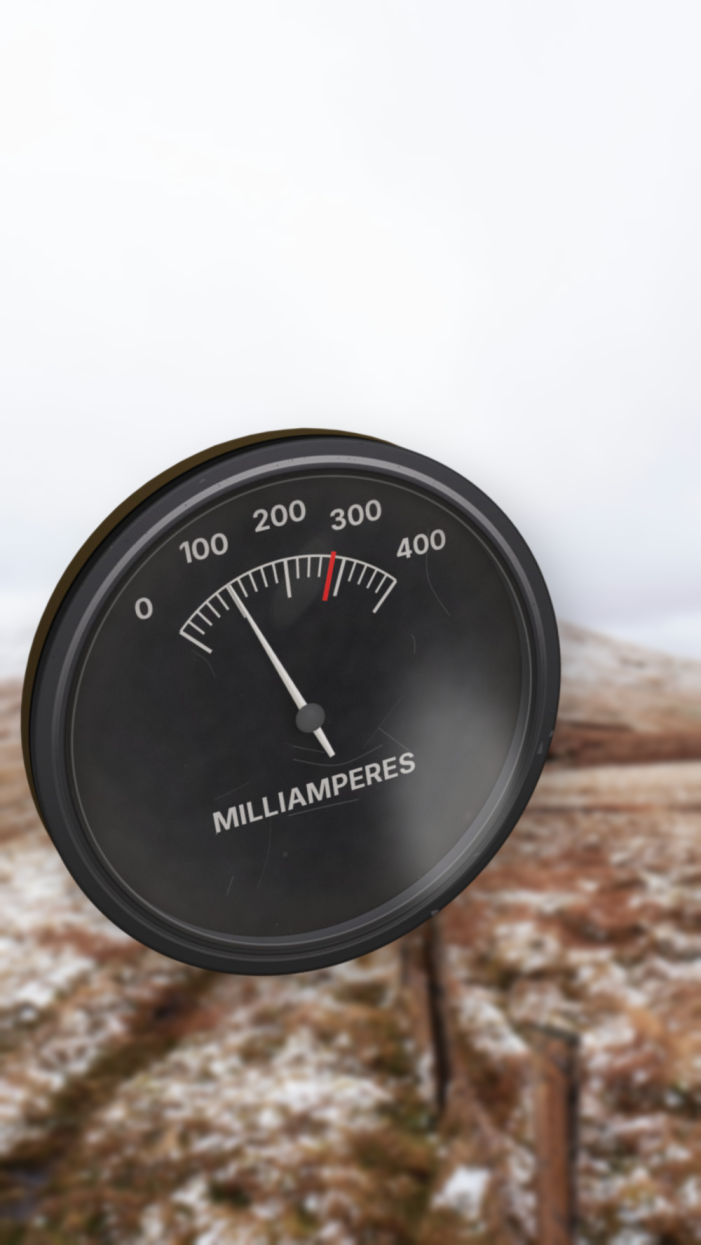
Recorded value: 100 mA
